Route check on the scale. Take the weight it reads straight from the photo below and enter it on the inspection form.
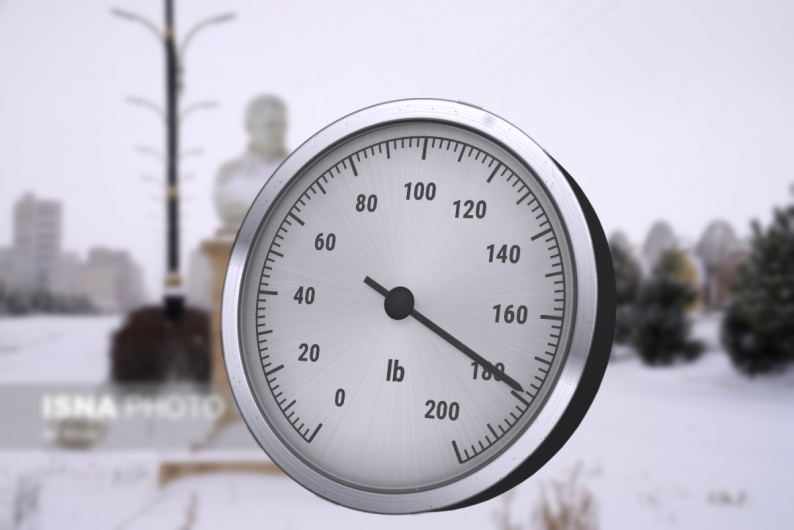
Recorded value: 178 lb
